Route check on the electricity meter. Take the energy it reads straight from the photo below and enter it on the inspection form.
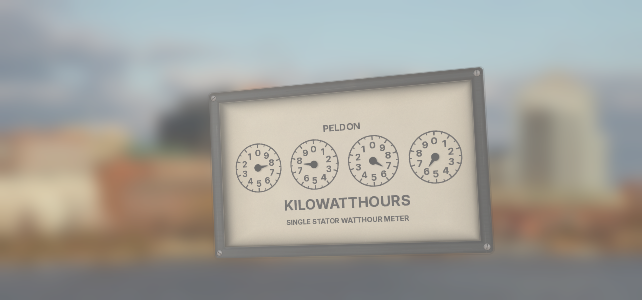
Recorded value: 7766 kWh
